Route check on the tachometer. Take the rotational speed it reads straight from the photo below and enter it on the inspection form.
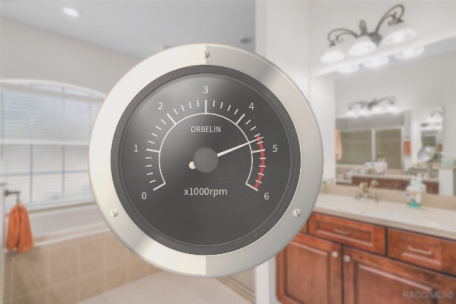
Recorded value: 4700 rpm
